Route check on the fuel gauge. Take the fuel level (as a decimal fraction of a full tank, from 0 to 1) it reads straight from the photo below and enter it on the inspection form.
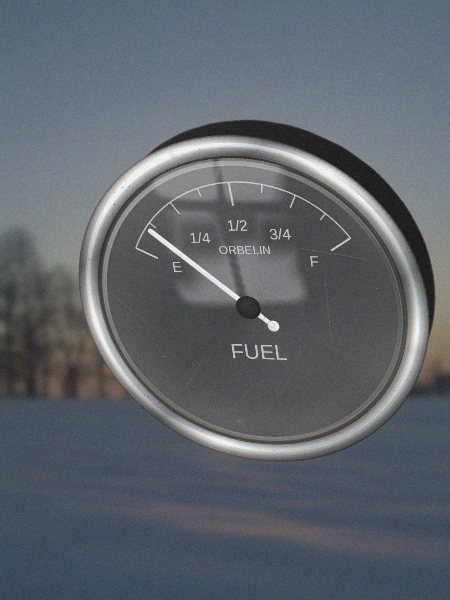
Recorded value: 0.125
